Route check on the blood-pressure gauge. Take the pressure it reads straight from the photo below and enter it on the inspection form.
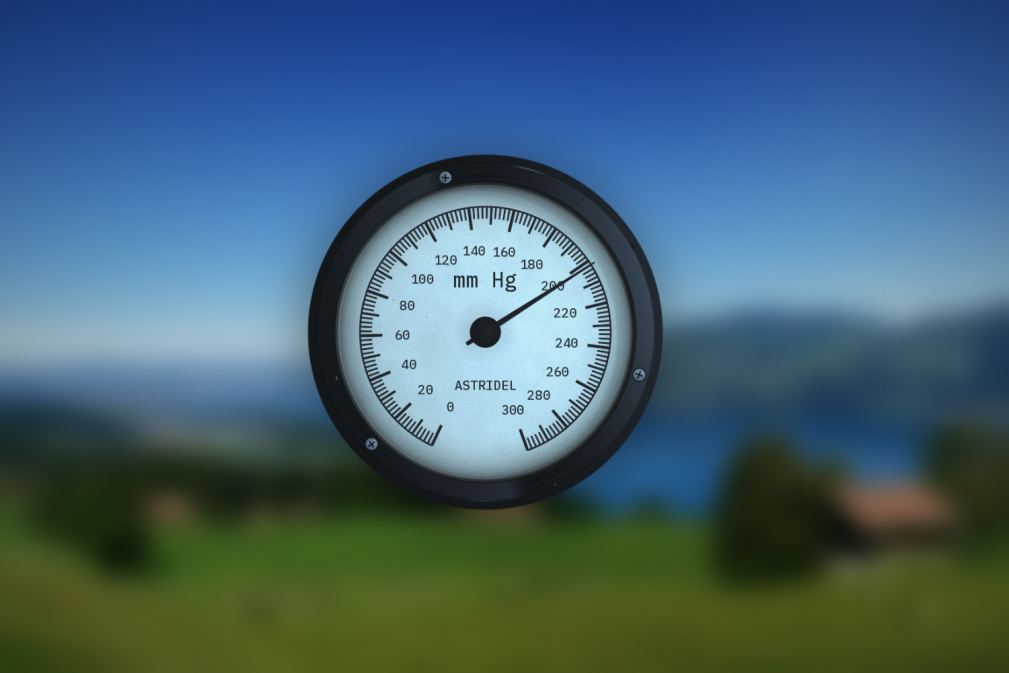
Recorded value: 202 mmHg
